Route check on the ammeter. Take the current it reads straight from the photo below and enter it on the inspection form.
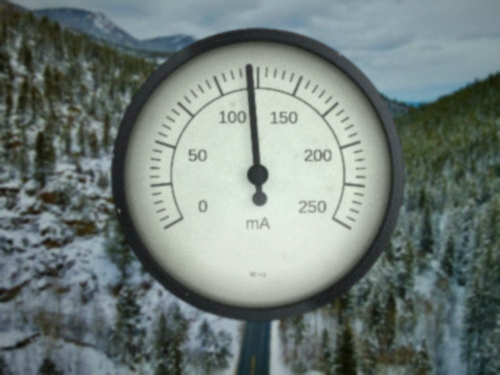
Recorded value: 120 mA
